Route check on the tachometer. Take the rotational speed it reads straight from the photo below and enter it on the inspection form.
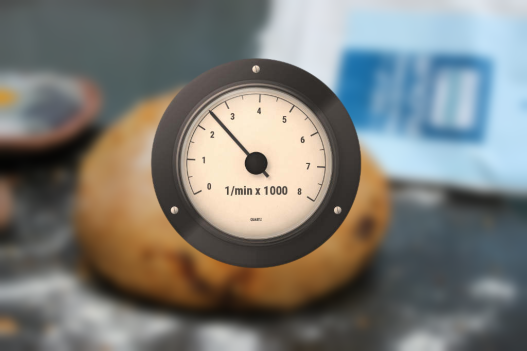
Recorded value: 2500 rpm
